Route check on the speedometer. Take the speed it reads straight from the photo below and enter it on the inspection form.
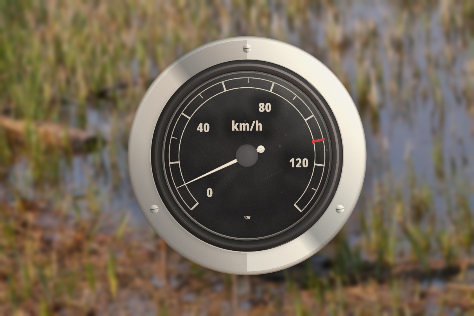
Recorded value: 10 km/h
